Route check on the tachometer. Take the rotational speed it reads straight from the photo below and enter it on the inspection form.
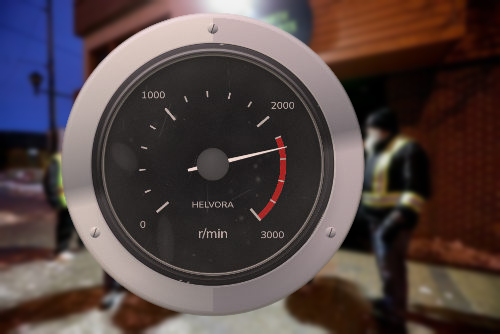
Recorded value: 2300 rpm
